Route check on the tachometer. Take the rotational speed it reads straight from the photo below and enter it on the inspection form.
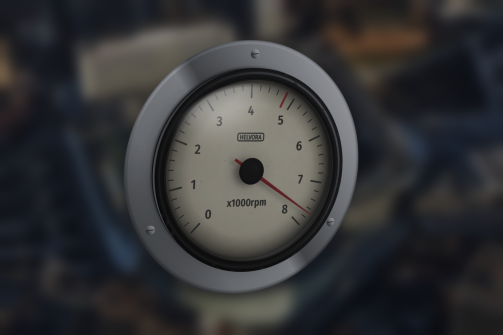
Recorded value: 7700 rpm
